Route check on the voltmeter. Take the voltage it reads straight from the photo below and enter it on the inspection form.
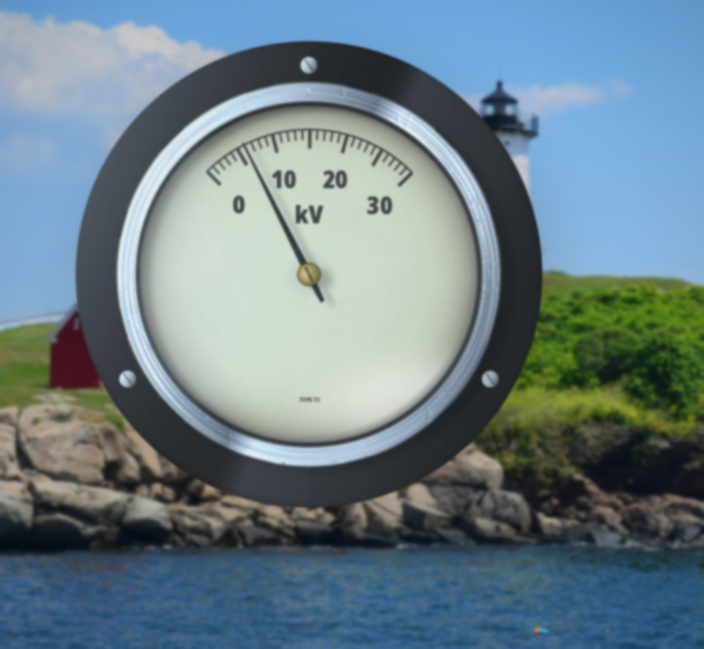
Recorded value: 6 kV
